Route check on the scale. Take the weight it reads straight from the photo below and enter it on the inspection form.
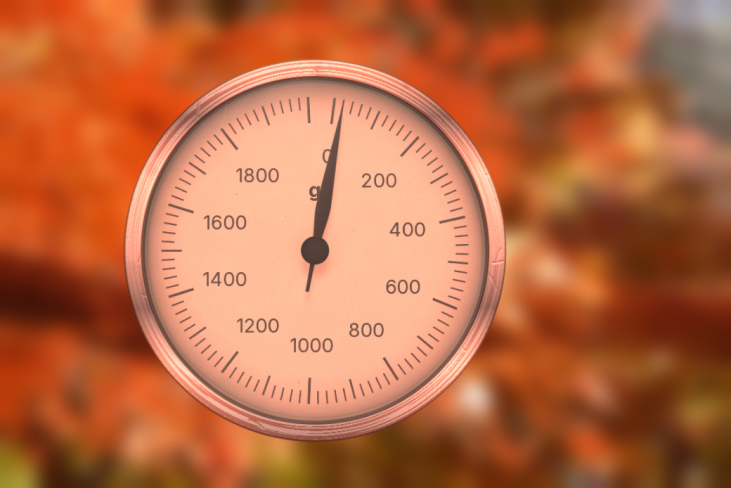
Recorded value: 20 g
